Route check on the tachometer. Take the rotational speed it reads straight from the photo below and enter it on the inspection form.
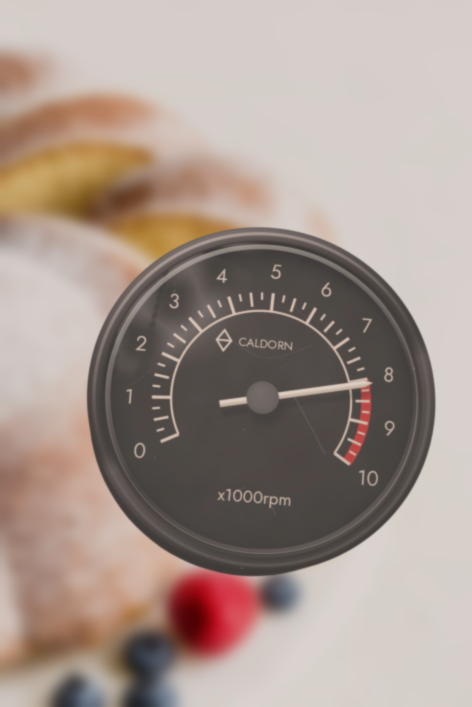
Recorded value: 8125 rpm
